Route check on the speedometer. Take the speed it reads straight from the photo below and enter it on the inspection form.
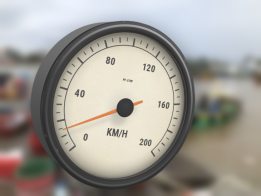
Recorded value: 15 km/h
